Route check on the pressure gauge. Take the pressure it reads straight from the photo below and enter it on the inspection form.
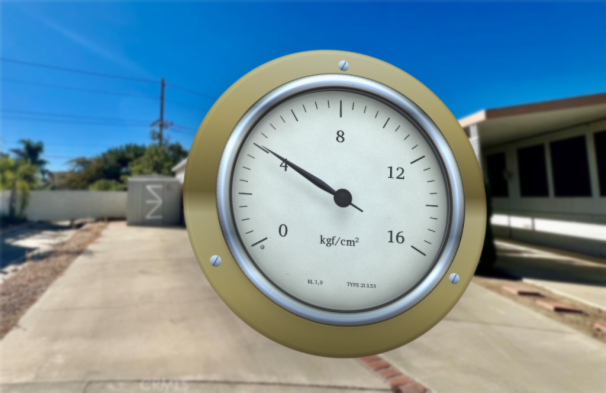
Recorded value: 4 kg/cm²
